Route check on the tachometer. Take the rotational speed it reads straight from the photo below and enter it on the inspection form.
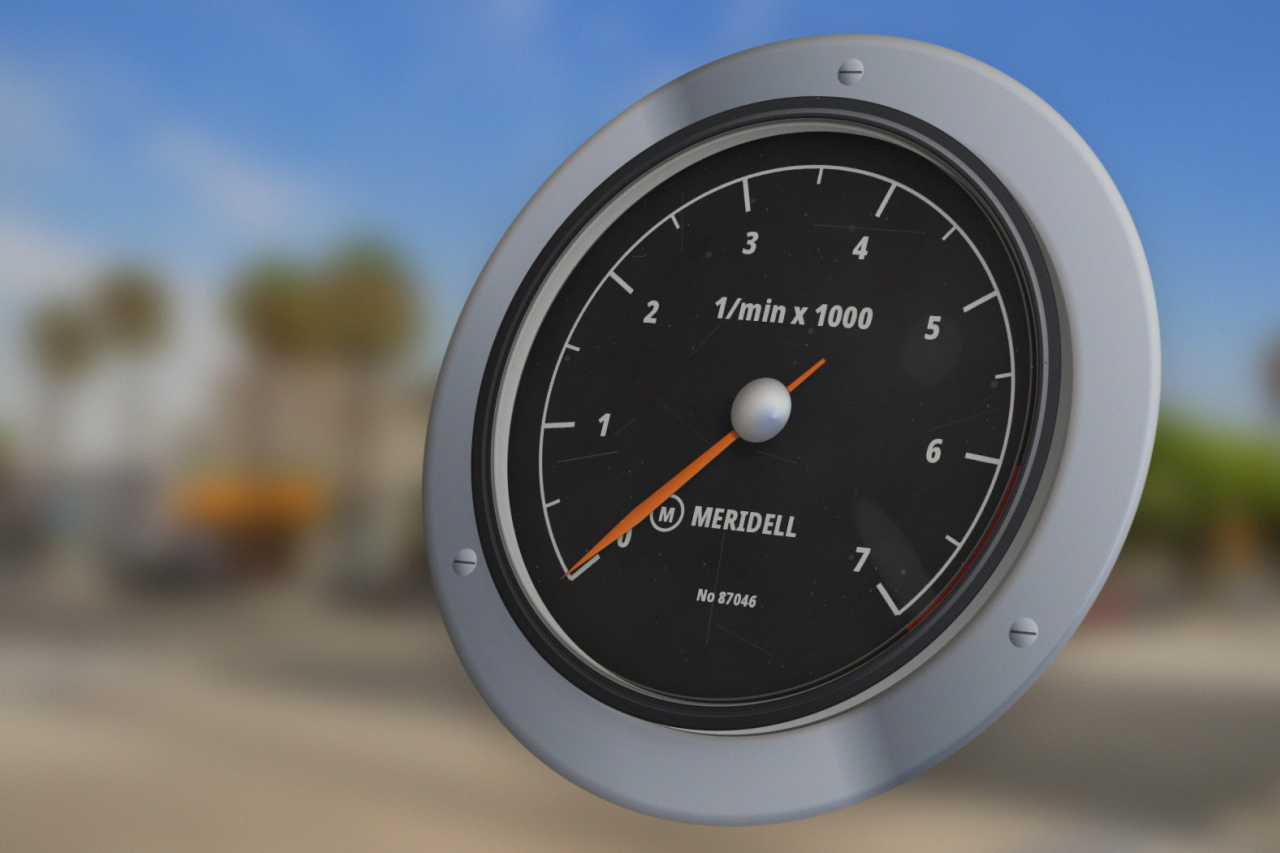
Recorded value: 0 rpm
